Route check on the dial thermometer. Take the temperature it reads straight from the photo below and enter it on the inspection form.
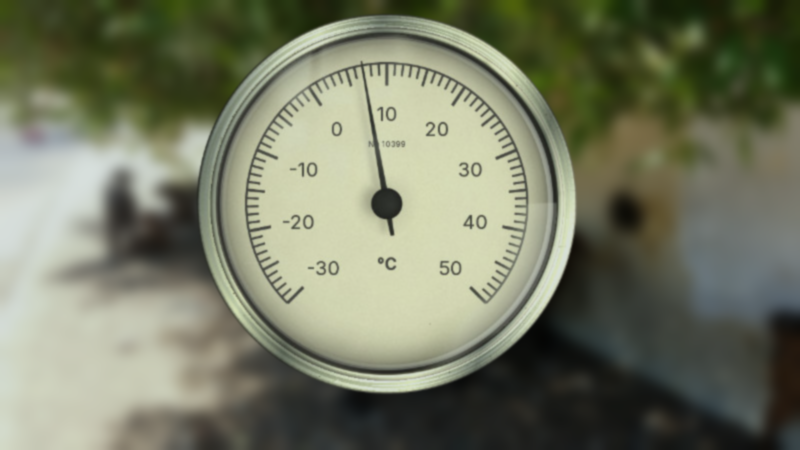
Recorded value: 7 °C
